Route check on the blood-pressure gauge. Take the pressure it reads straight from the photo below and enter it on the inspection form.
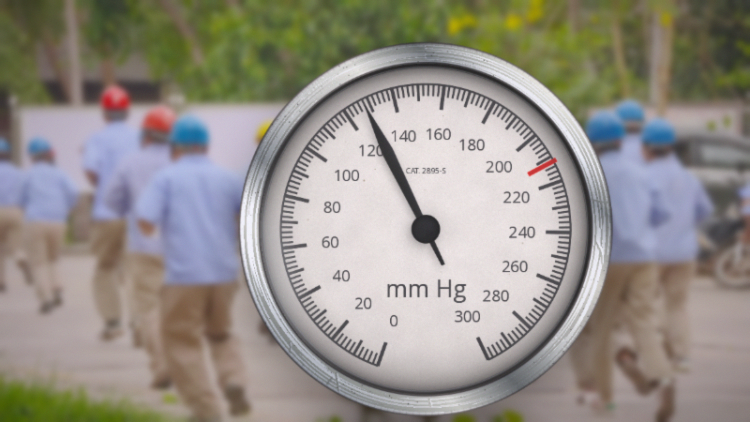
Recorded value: 128 mmHg
